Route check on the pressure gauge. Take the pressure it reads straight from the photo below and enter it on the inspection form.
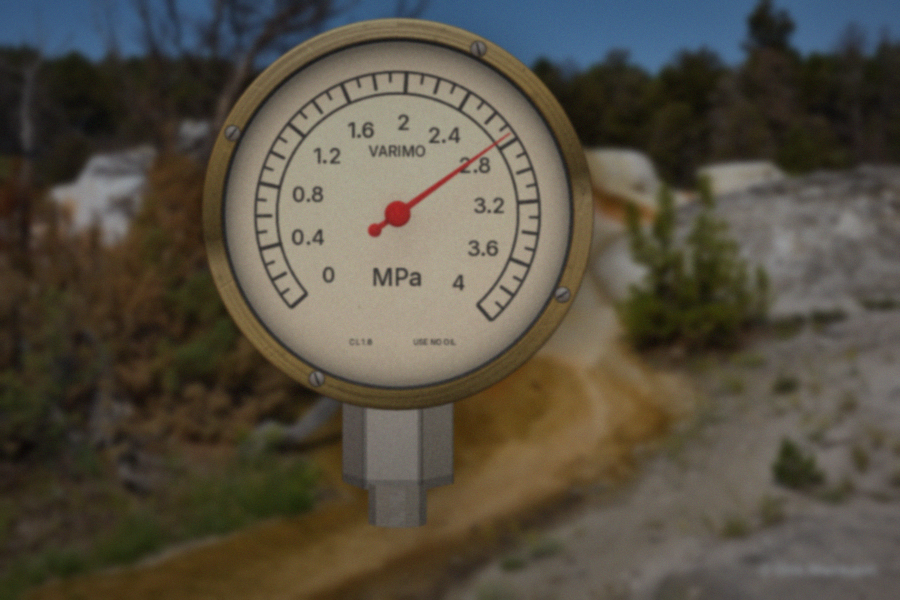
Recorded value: 2.75 MPa
